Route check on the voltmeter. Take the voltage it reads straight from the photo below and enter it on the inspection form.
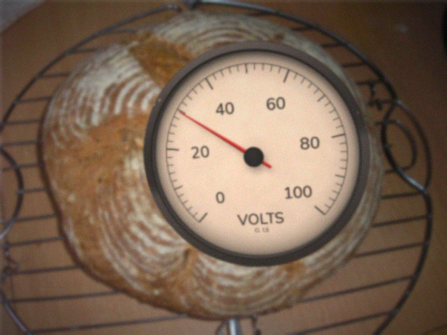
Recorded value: 30 V
